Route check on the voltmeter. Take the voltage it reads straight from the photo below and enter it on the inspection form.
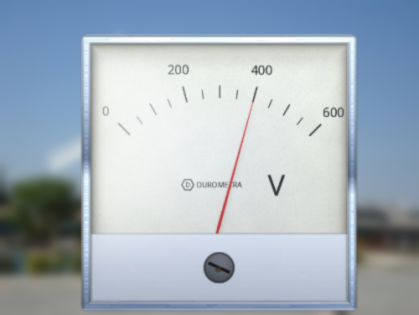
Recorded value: 400 V
